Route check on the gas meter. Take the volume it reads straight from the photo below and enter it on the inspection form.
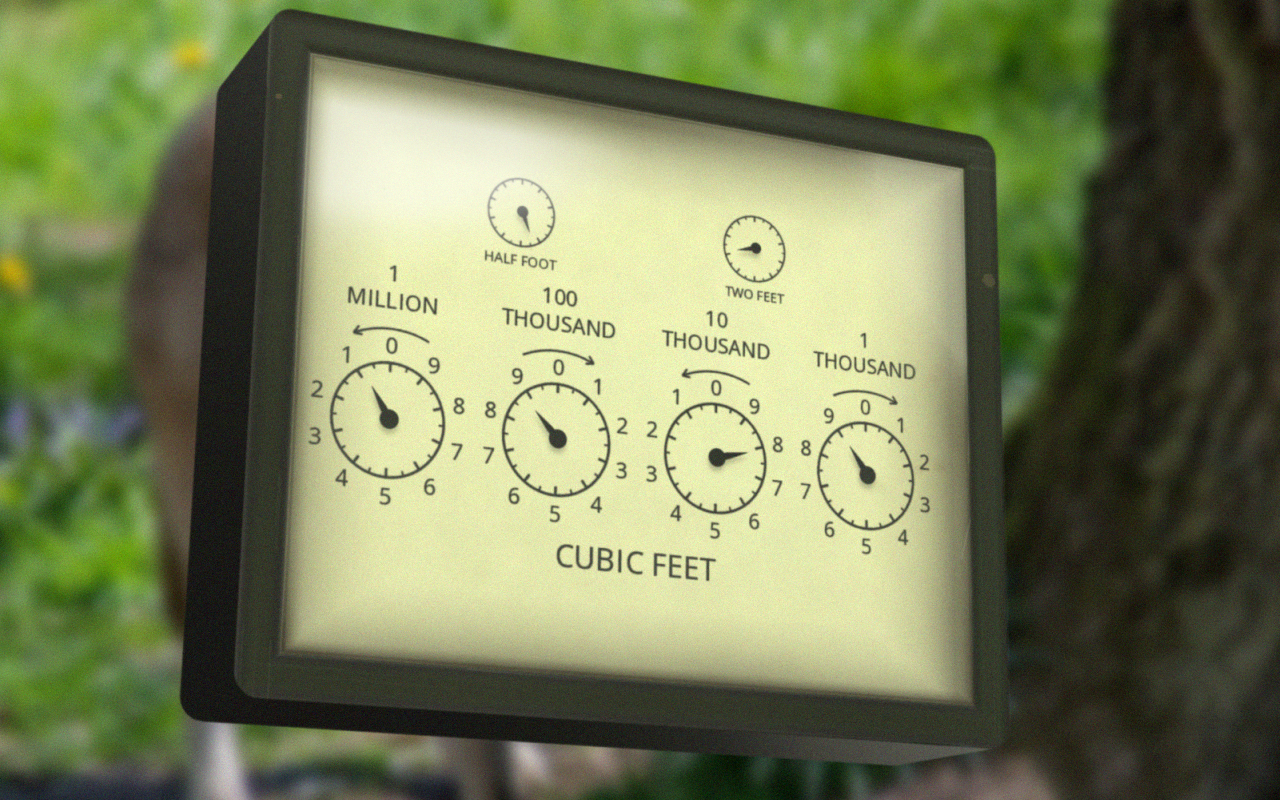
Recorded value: 87900 ft³
